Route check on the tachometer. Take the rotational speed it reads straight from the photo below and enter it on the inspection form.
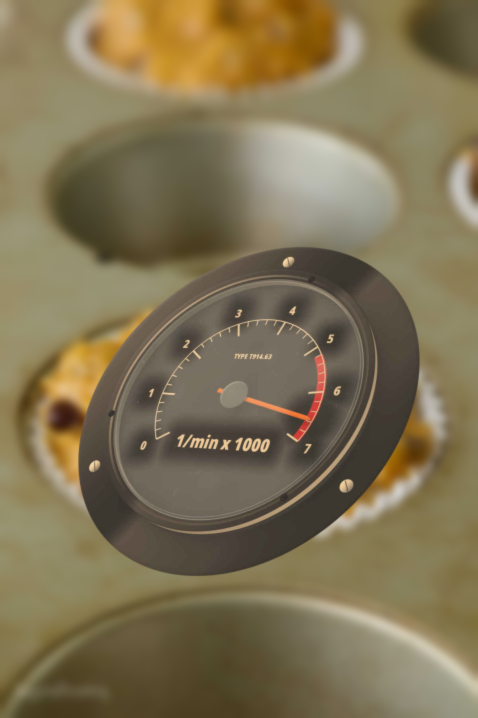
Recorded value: 6600 rpm
